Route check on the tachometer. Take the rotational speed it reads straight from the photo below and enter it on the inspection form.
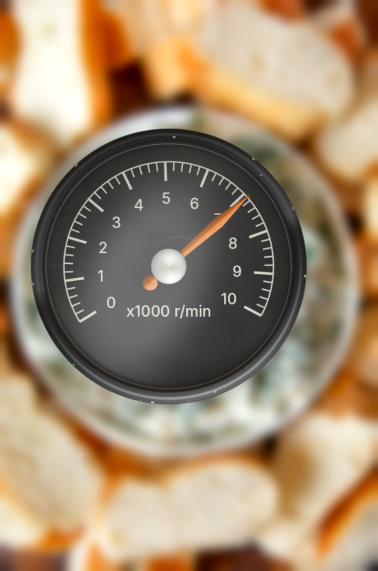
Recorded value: 7100 rpm
